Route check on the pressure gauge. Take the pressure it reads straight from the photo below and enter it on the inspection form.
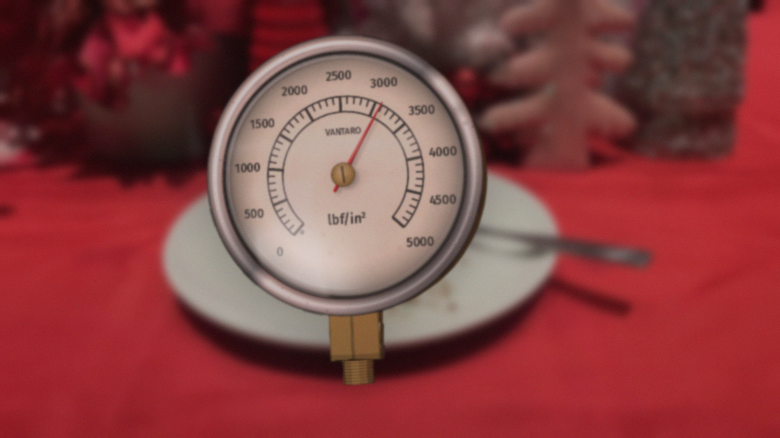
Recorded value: 3100 psi
